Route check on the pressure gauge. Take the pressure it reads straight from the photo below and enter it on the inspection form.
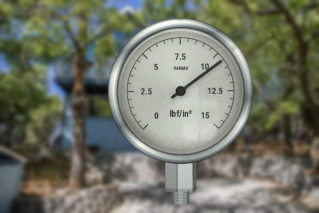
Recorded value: 10.5 psi
